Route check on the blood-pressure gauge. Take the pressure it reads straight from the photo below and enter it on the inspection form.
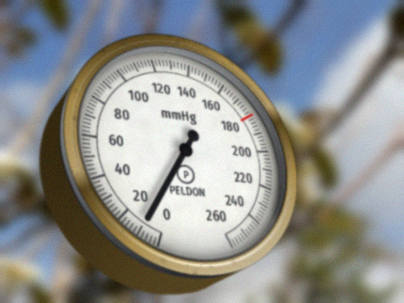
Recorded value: 10 mmHg
